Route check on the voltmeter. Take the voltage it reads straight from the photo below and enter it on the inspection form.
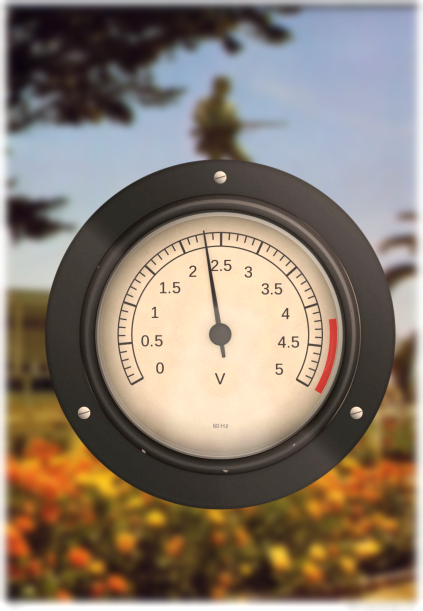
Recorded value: 2.3 V
